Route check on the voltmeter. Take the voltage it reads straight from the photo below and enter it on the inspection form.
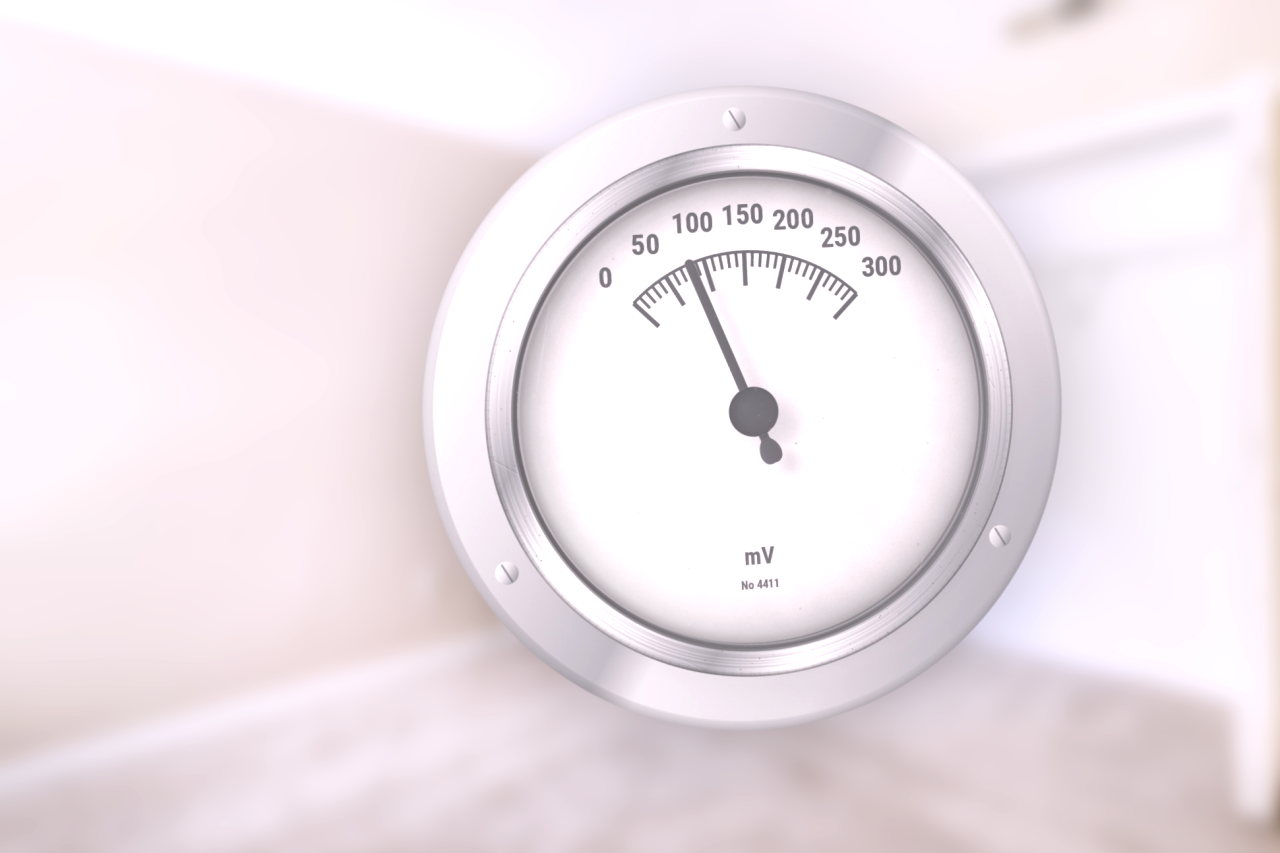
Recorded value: 80 mV
